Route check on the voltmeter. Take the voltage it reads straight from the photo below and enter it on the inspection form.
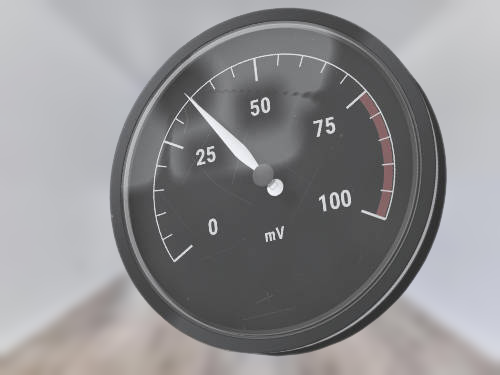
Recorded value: 35 mV
